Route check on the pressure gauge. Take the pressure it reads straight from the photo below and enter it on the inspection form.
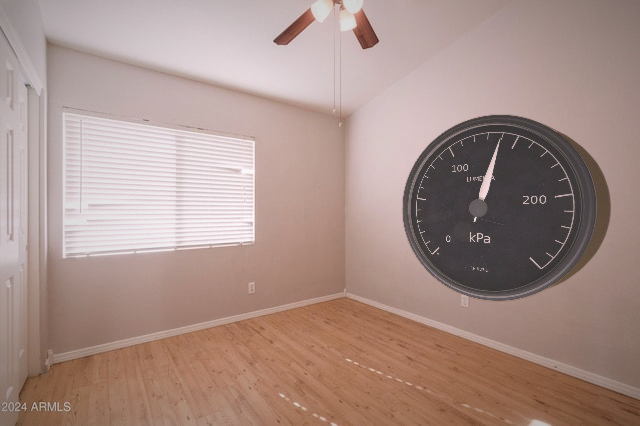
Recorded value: 140 kPa
